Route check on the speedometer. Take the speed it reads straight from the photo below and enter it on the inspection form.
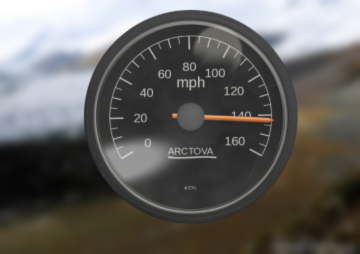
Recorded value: 142.5 mph
